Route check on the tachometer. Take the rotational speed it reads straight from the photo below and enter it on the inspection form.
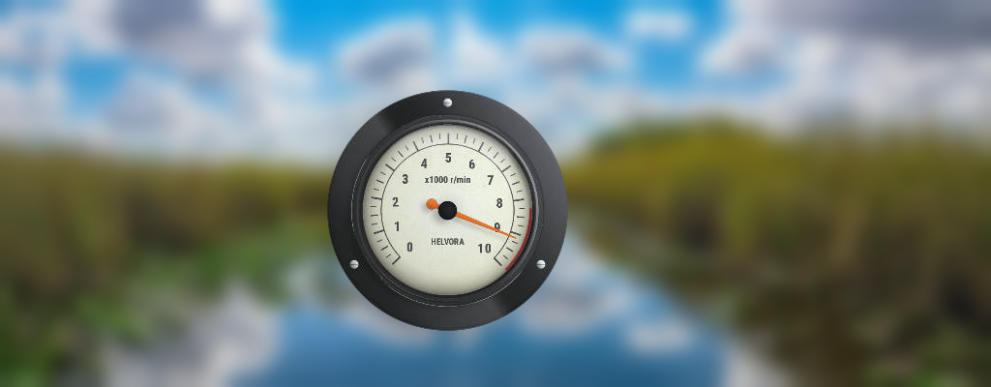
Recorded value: 9125 rpm
